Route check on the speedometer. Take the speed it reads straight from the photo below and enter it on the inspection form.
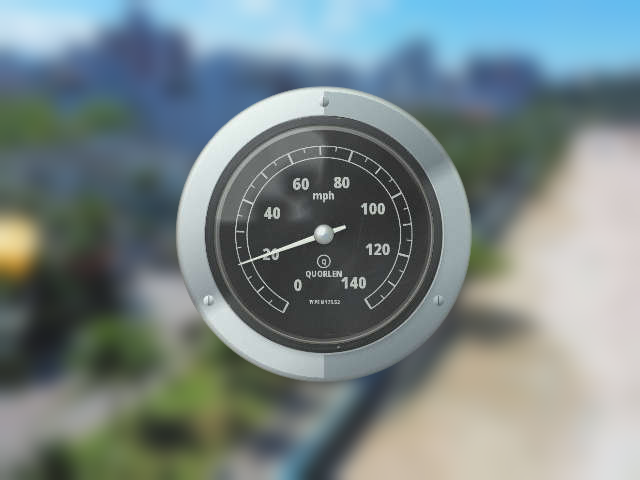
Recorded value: 20 mph
